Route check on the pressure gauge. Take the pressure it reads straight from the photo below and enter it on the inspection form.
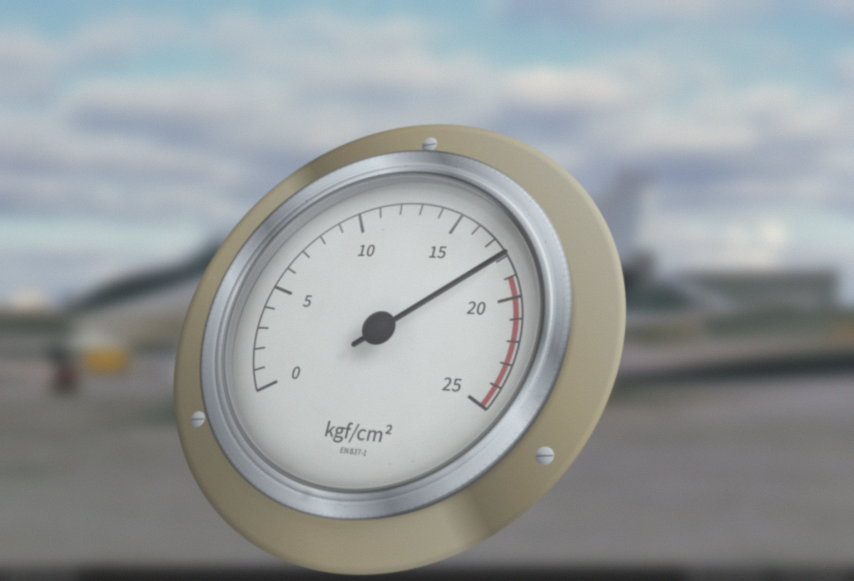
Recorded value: 18 kg/cm²
